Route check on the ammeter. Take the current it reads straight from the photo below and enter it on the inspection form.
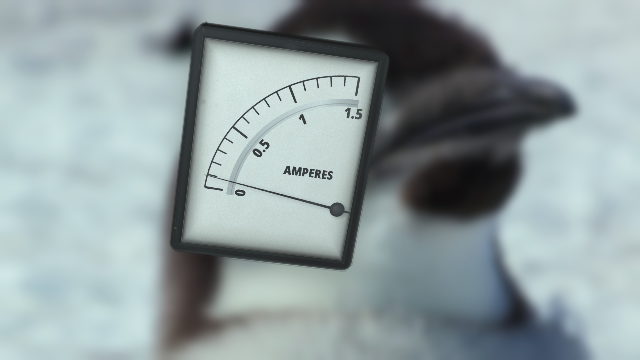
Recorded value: 0.1 A
